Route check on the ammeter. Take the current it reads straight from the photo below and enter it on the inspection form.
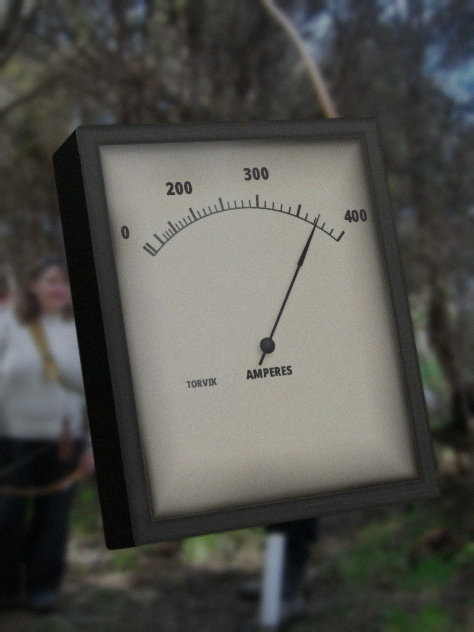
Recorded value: 370 A
